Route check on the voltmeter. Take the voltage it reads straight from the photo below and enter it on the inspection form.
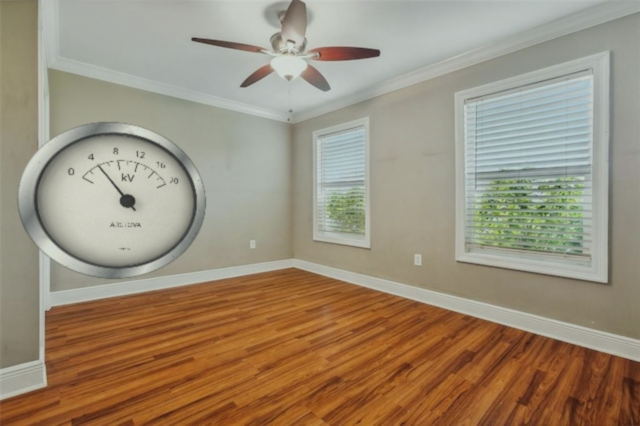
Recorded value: 4 kV
